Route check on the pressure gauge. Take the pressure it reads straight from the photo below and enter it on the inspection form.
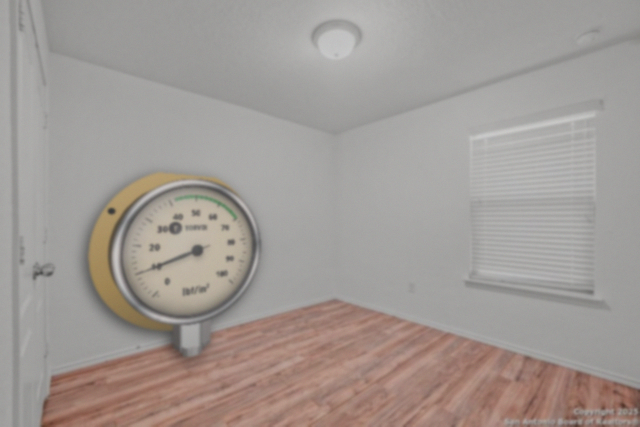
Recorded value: 10 psi
